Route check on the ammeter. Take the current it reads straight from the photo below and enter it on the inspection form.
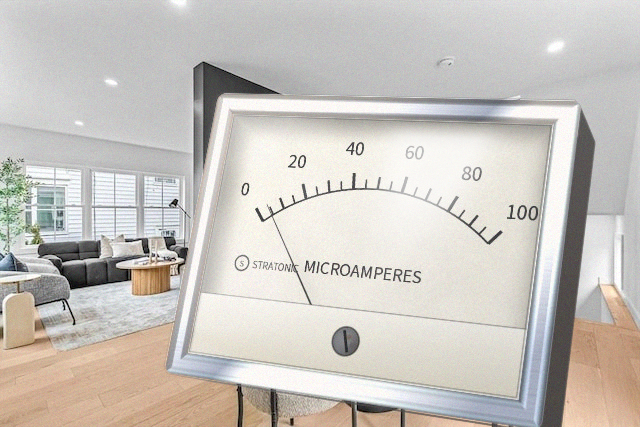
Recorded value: 5 µA
